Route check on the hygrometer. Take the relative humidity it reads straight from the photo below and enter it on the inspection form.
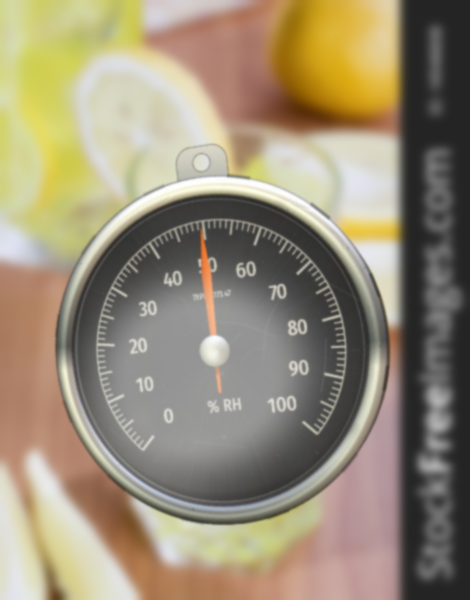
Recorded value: 50 %
